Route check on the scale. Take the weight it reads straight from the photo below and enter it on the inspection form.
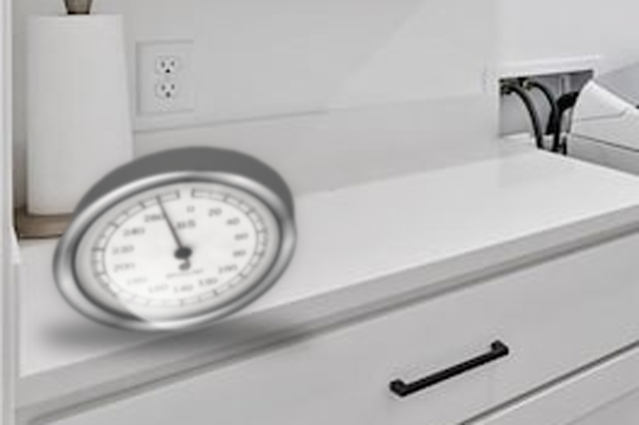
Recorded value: 270 lb
